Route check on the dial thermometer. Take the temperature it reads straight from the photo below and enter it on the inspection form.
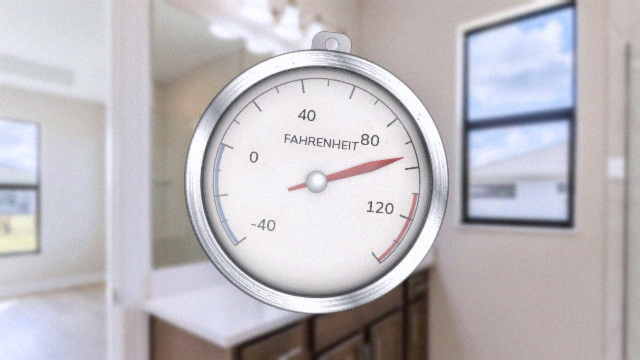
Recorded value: 95 °F
